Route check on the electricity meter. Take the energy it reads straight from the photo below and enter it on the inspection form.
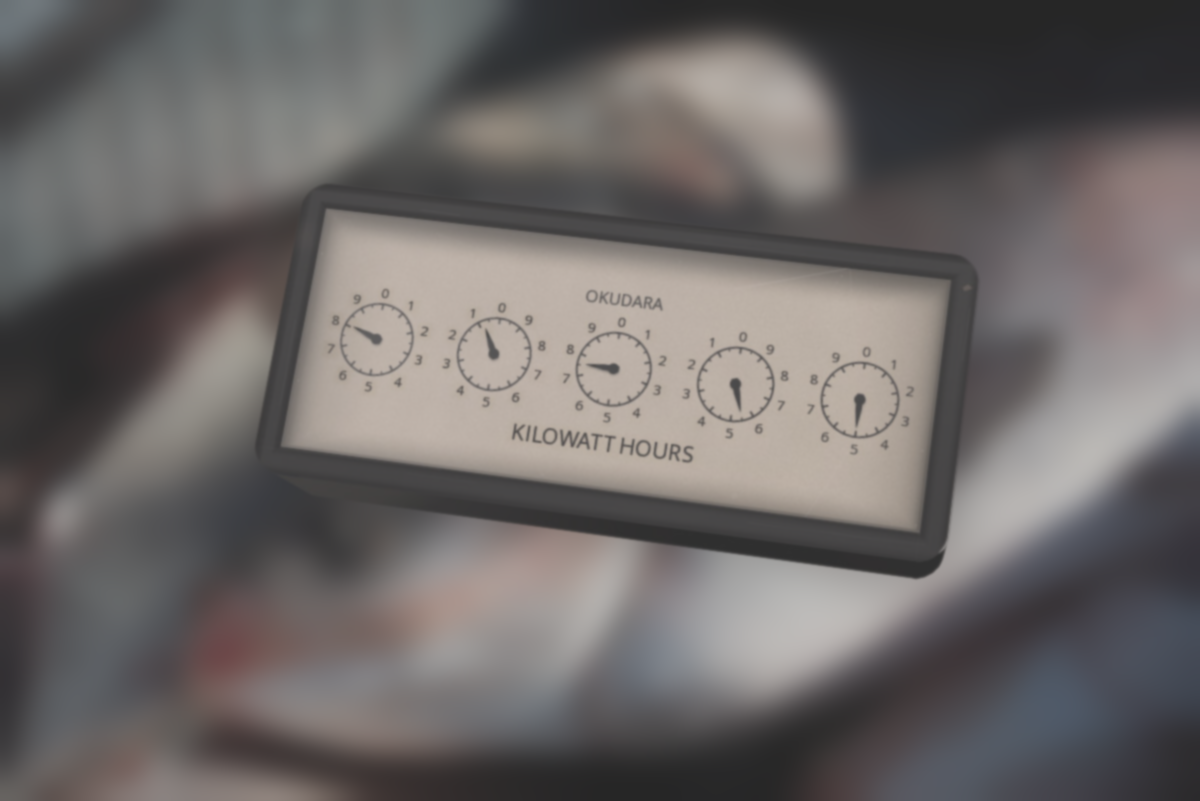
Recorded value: 80755 kWh
